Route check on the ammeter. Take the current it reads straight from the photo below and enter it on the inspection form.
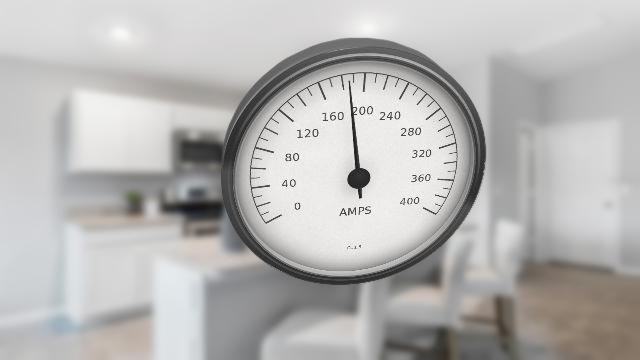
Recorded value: 185 A
